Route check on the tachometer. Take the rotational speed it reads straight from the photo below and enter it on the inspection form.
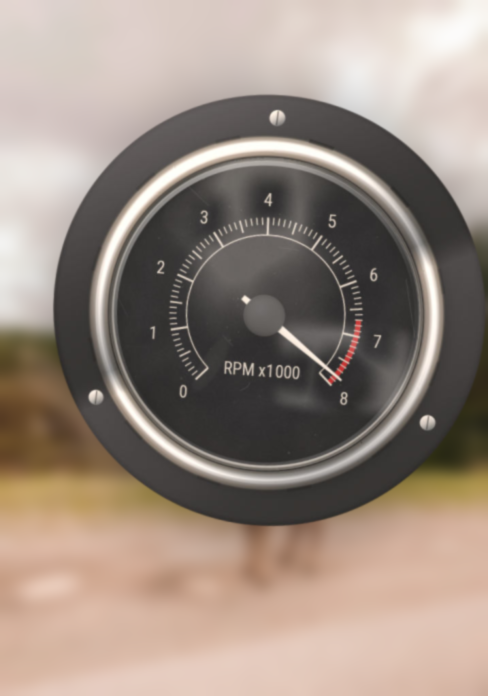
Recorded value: 7800 rpm
